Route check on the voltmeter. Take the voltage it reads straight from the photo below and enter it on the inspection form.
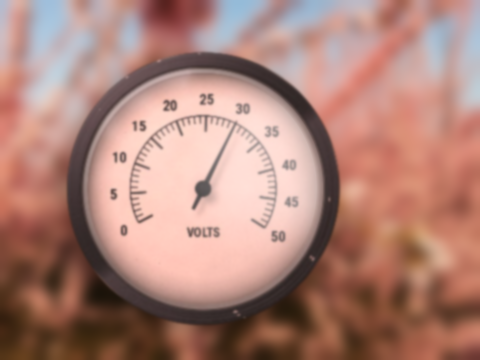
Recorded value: 30 V
